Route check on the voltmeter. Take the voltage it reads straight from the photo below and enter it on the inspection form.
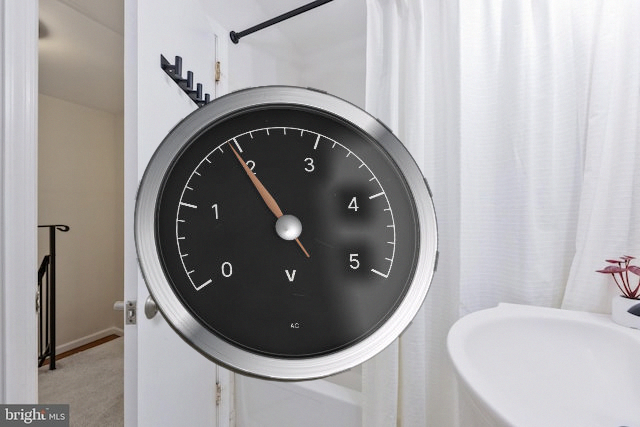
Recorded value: 1.9 V
